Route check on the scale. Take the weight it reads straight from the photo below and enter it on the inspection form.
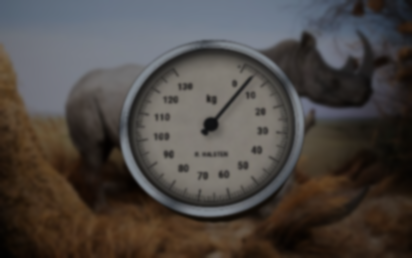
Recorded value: 5 kg
